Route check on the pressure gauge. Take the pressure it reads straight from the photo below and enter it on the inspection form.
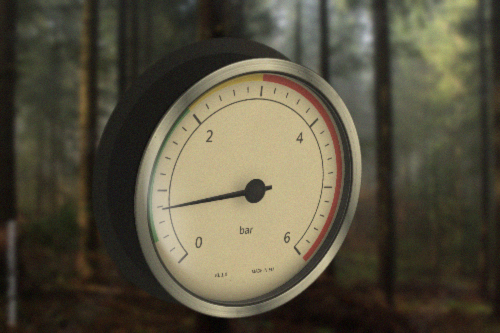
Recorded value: 0.8 bar
